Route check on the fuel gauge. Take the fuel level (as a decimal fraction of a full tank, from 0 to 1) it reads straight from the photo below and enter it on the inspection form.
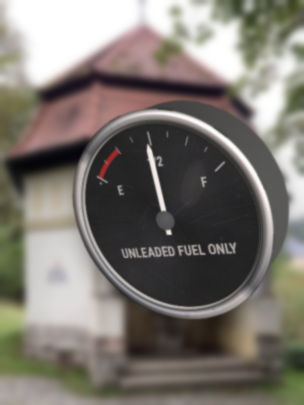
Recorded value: 0.5
